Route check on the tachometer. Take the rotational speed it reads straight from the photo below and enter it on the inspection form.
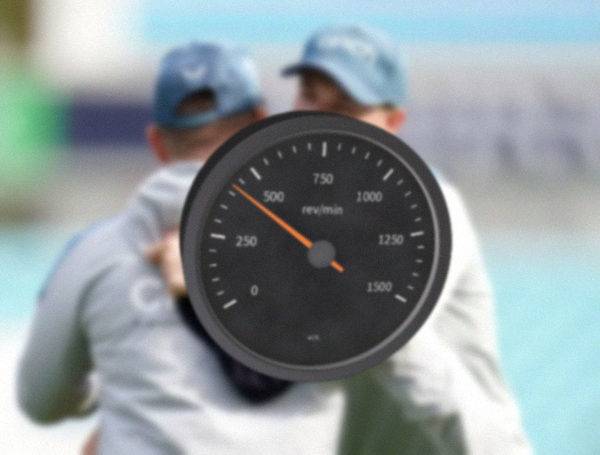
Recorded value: 425 rpm
